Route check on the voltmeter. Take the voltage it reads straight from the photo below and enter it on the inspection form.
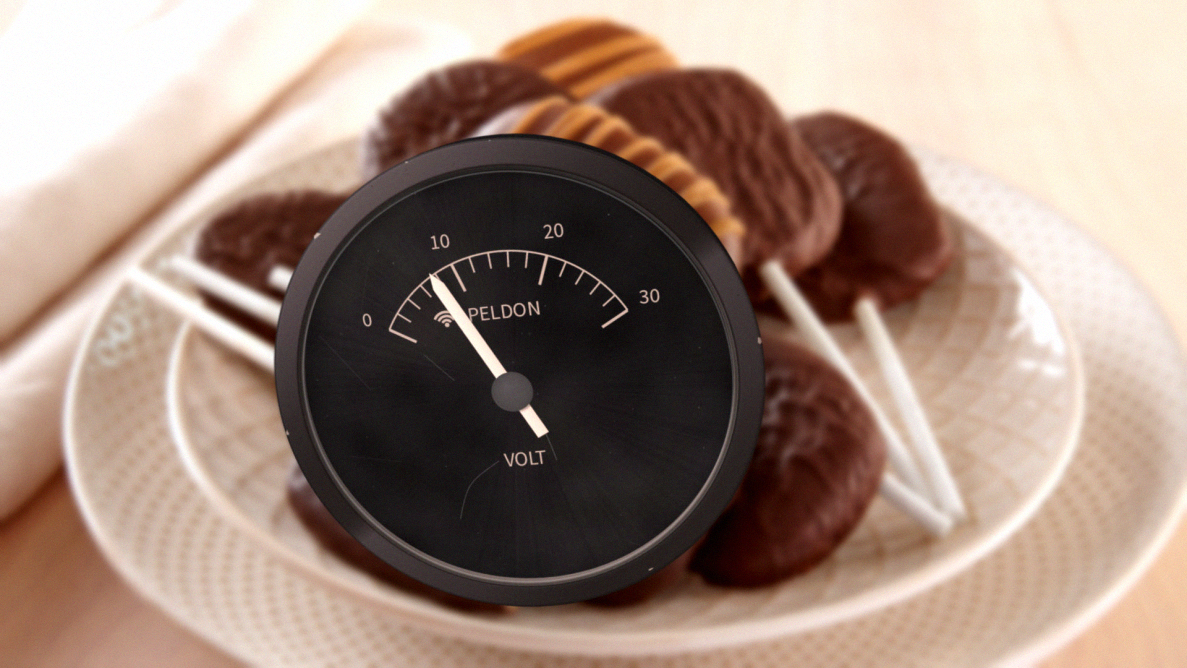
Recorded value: 8 V
